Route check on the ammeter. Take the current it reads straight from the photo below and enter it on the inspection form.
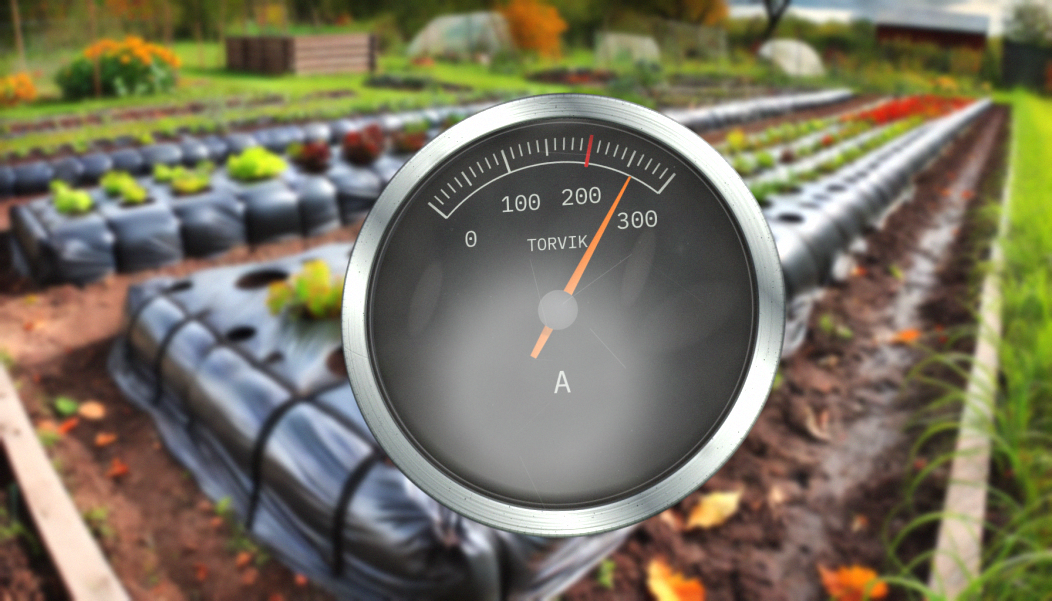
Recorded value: 260 A
